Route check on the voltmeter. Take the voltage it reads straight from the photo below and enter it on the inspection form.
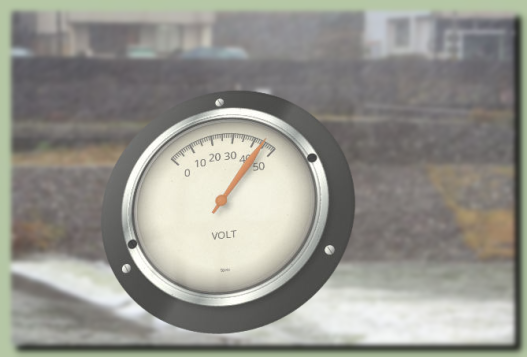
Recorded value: 45 V
